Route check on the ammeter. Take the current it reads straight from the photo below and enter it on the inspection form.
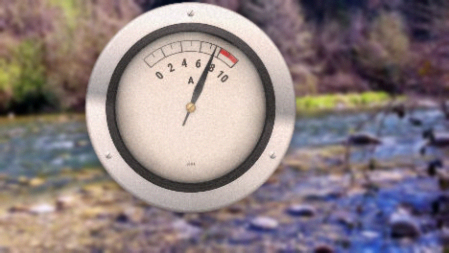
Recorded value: 7.5 A
